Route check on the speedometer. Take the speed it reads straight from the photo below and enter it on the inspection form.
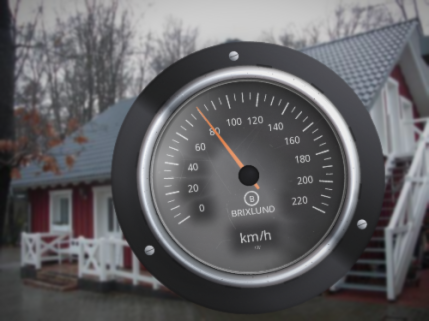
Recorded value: 80 km/h
